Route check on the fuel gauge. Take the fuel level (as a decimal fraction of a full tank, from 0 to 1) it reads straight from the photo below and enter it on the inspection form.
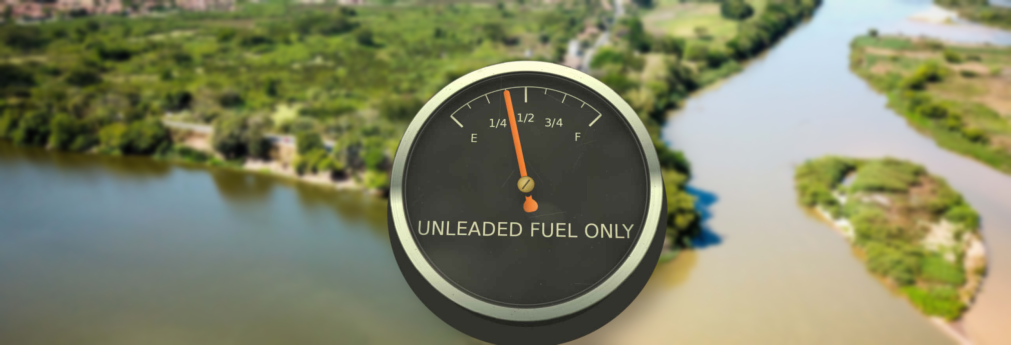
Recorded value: 0.375
